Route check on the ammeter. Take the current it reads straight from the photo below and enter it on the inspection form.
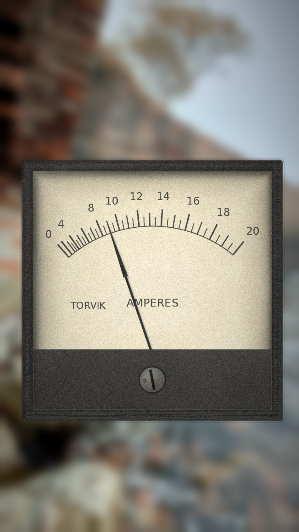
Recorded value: 9 A
